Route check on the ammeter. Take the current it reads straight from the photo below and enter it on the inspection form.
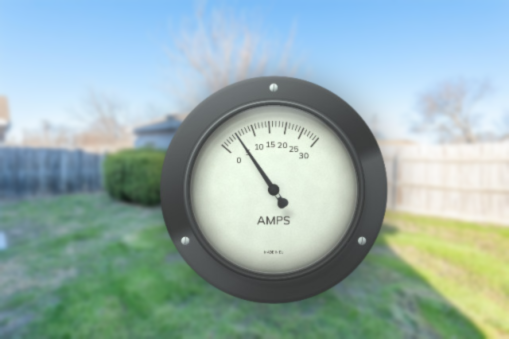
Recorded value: 5 A
